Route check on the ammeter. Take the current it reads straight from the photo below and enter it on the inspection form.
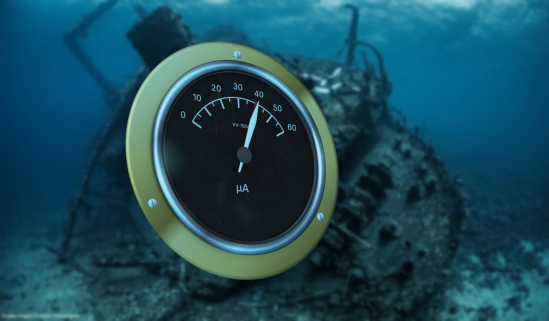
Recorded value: 40 µA
